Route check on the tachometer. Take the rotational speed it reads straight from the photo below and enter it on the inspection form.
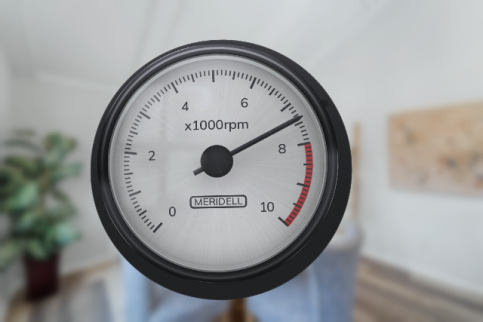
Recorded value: 7400 rpm
